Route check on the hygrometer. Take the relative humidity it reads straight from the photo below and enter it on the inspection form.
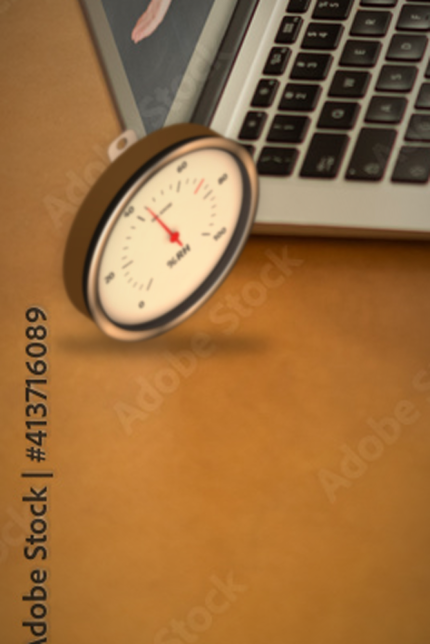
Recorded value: 44 %
